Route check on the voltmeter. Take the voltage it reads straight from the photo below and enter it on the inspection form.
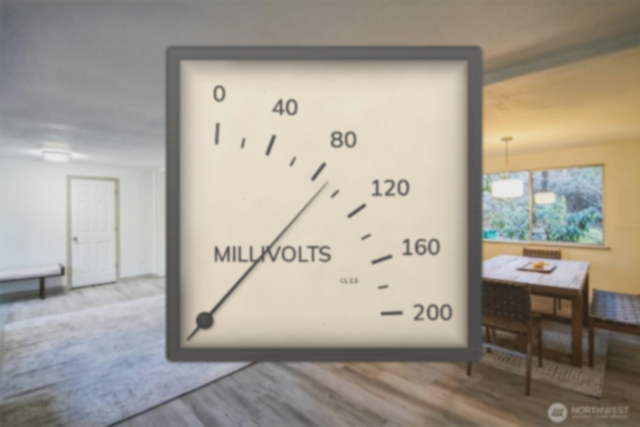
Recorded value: 90 mV
